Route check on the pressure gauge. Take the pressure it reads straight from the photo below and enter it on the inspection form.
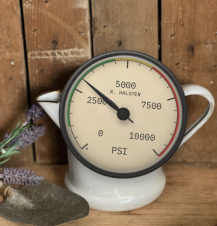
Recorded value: 3000 psi
